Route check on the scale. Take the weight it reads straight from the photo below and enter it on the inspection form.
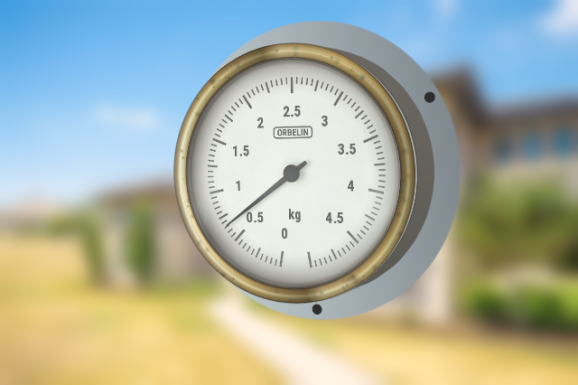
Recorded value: 0.65 kg
